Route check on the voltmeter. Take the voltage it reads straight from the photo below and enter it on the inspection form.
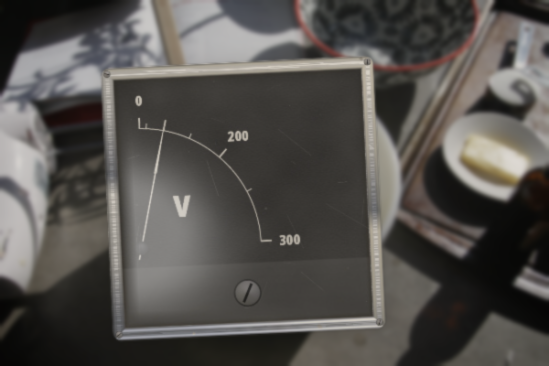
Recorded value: 100 V
